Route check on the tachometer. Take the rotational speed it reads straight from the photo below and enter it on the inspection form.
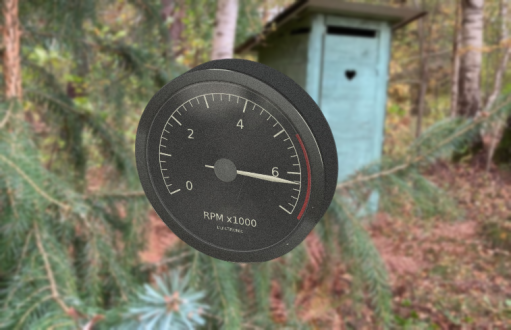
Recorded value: 6200 rpm
